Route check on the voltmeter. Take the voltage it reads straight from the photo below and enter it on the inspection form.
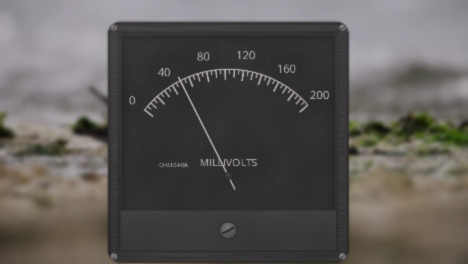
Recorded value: 50 mV
